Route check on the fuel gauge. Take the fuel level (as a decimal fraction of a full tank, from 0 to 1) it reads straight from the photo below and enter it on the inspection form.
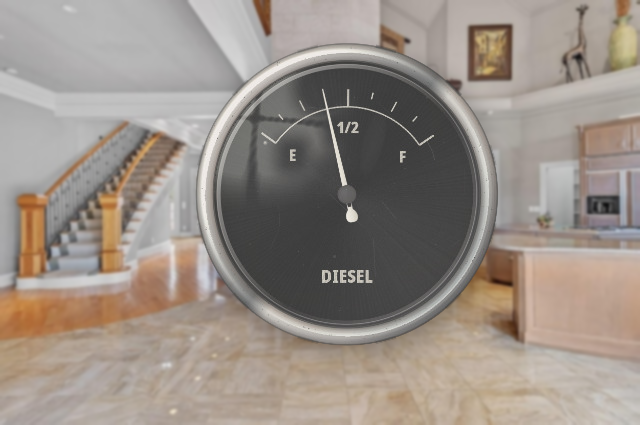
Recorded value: 0.375
